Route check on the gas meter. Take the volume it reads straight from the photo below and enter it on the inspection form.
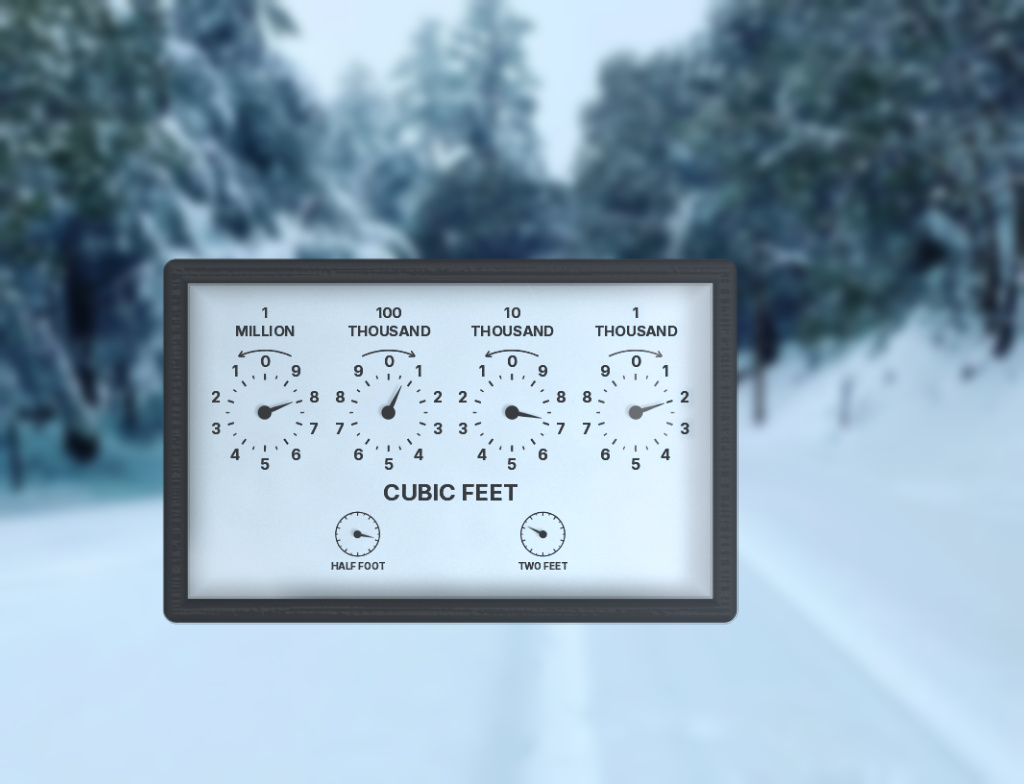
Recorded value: 807200 ft³
